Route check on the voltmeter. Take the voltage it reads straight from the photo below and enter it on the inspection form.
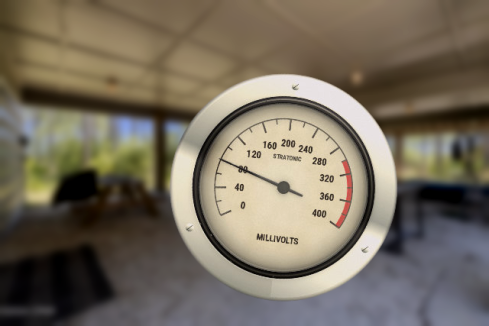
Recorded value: 80 mV
